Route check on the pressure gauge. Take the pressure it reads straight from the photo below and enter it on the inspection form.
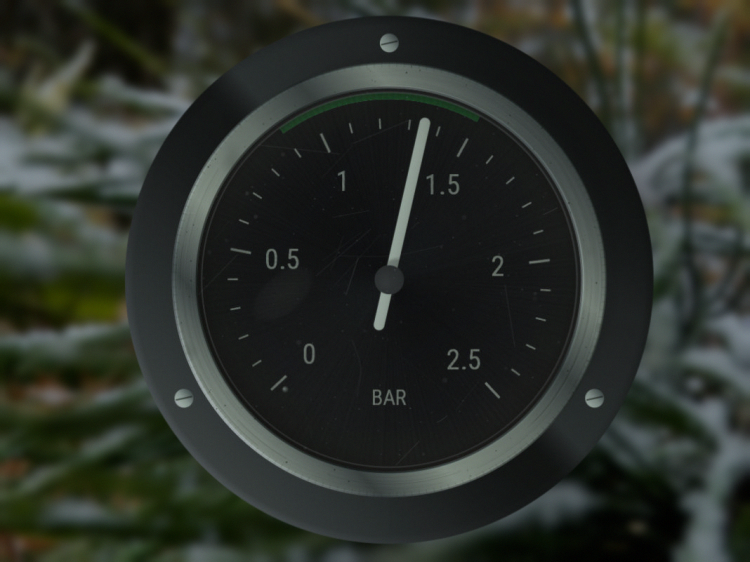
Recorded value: 1.35 bar
